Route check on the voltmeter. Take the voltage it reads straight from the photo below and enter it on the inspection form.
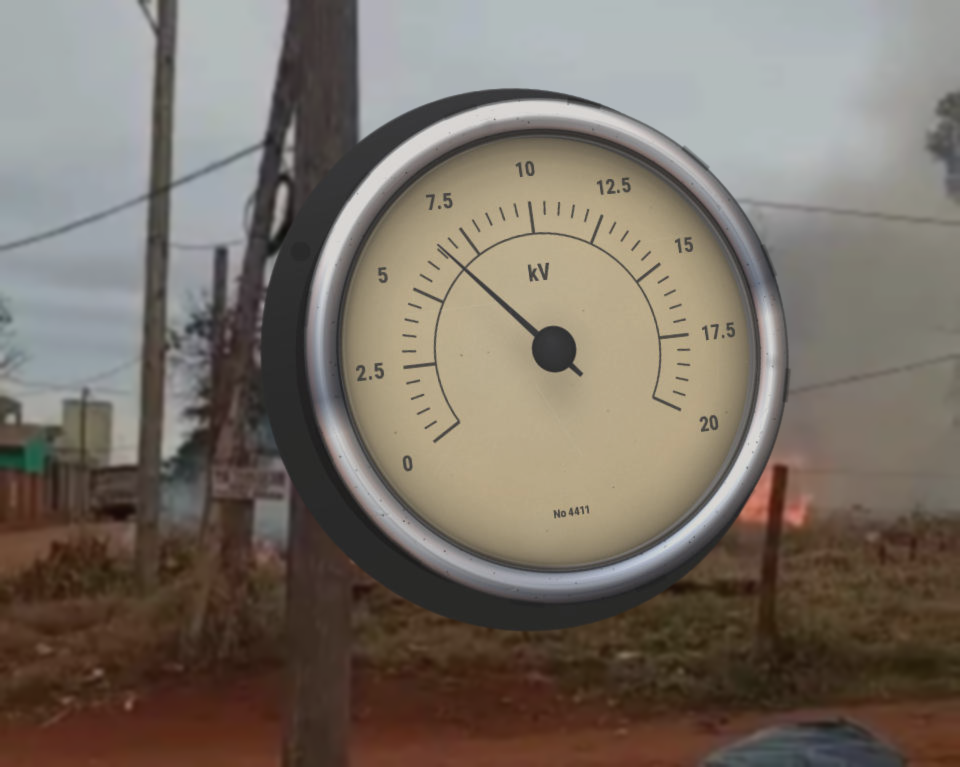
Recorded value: 6.5 kV
